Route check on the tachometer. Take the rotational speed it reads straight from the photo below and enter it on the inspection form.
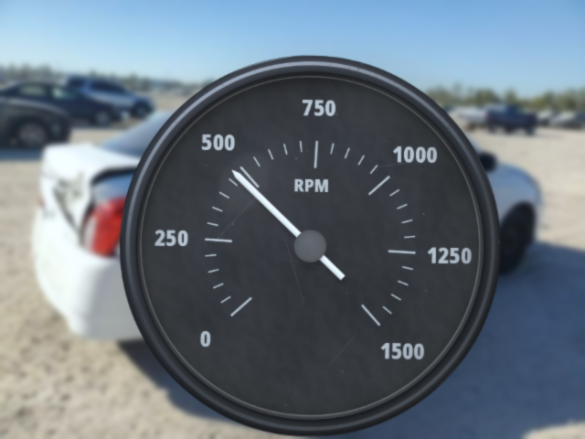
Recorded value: 475 rpm
